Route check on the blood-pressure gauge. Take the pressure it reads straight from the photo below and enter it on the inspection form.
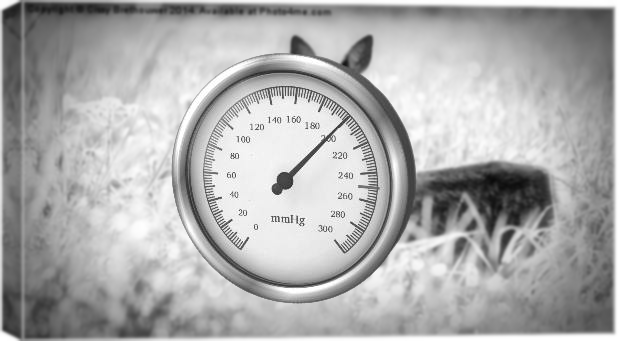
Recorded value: 200 mmHg
